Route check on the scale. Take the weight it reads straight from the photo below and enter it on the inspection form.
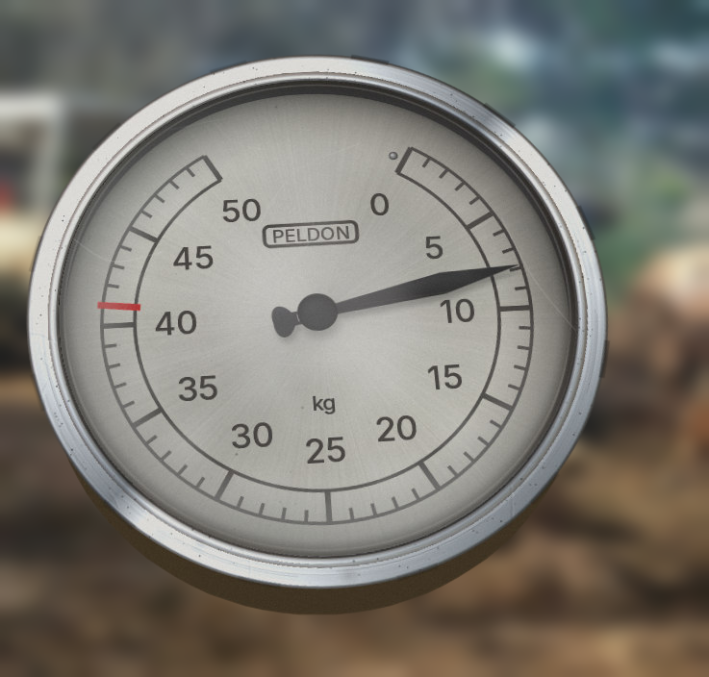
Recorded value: 8 kg
